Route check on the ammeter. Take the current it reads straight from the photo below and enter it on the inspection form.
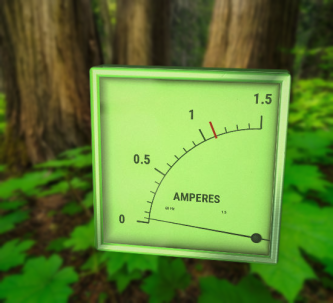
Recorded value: 0.05 A
